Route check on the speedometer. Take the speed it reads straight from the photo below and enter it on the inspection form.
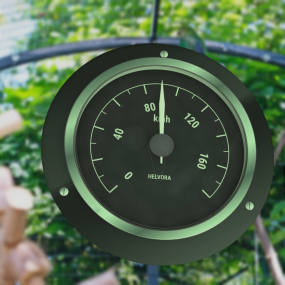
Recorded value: 90 km/h
